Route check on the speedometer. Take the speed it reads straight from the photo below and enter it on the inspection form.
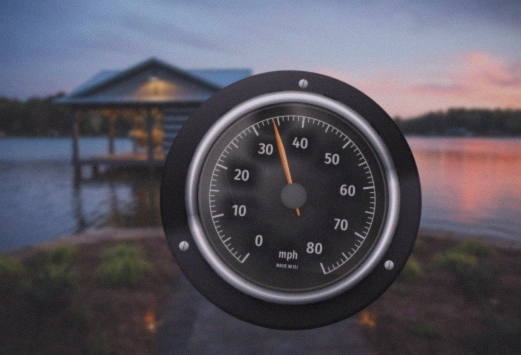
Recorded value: 34 mph
